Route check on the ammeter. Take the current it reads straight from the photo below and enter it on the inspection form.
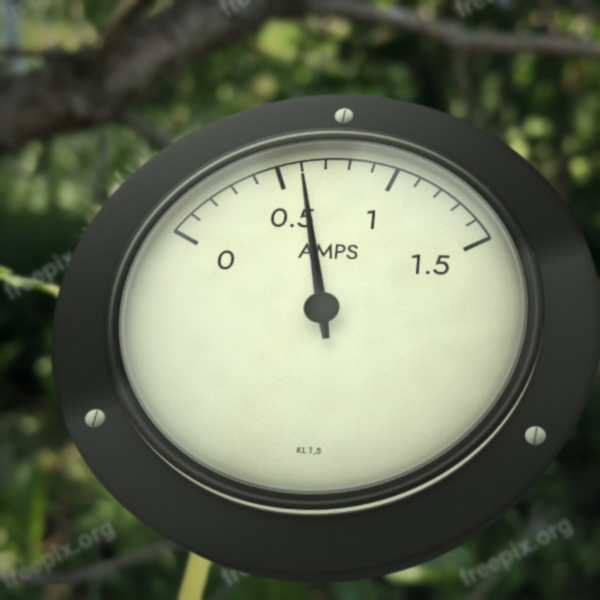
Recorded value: 0.6 A
